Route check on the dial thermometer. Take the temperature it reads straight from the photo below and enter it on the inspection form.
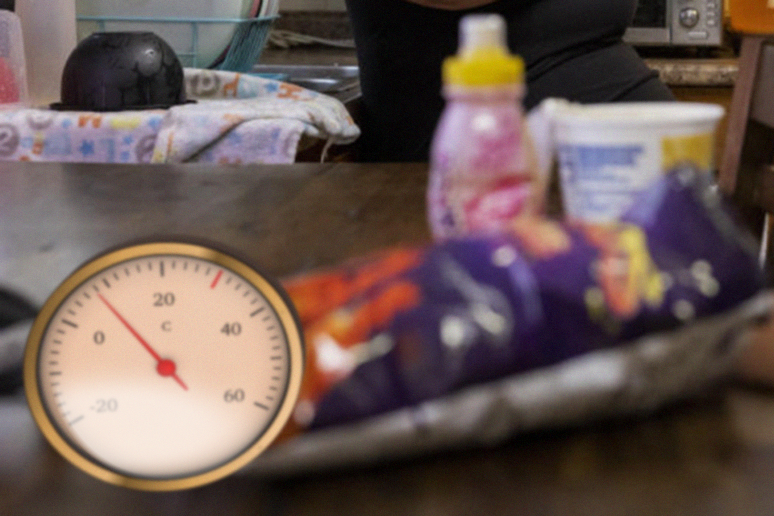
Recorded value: 8 °C
